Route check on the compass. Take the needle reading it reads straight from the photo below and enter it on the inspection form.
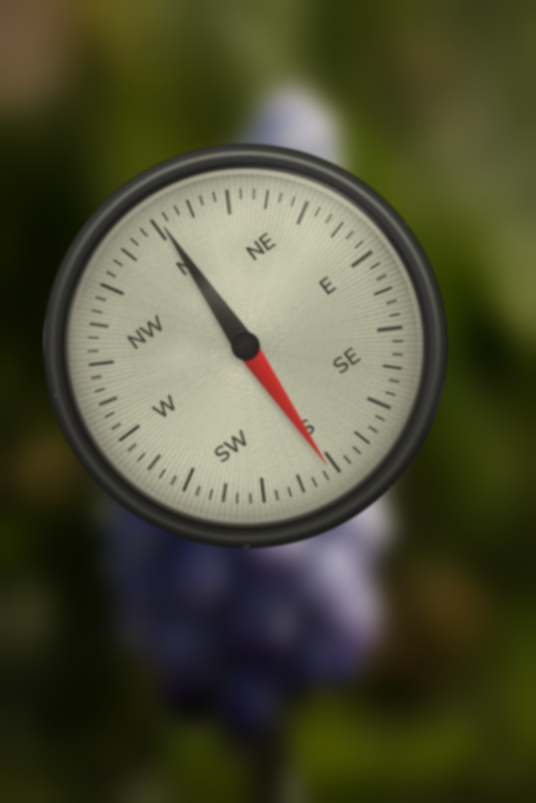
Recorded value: 182.5 °
